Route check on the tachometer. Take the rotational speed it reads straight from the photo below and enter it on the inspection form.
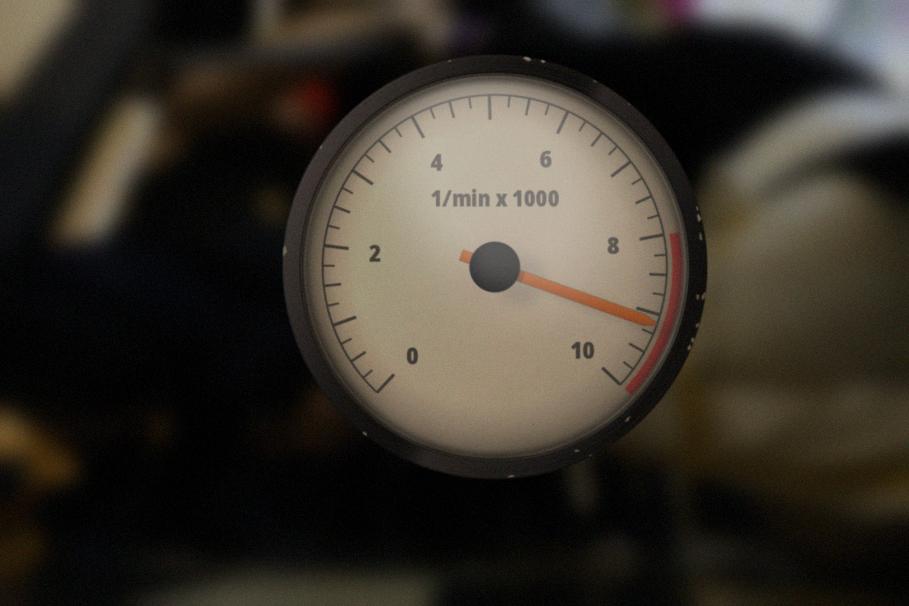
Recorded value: 9125 rpm
